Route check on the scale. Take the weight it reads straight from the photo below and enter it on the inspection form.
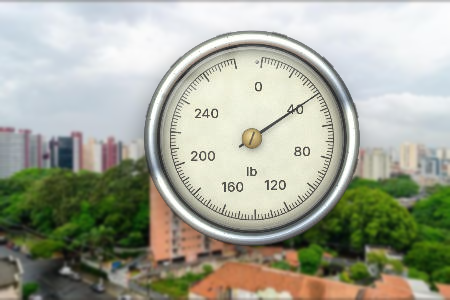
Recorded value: 40 lb
